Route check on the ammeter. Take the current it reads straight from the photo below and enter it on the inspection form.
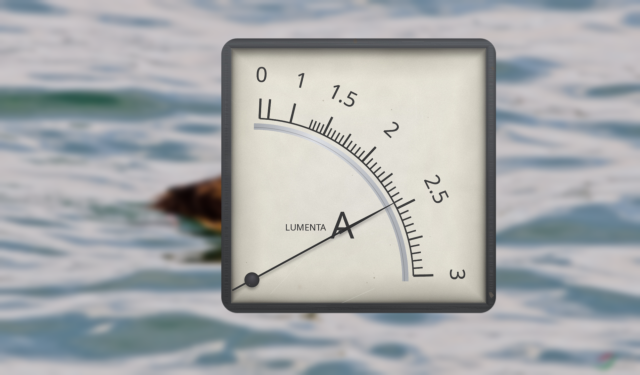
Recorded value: 2.45 A
